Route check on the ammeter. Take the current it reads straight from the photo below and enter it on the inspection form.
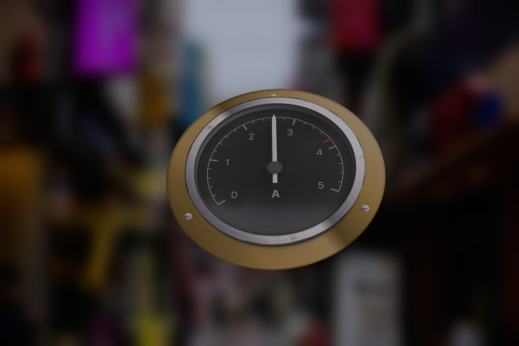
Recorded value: 2.6 A
